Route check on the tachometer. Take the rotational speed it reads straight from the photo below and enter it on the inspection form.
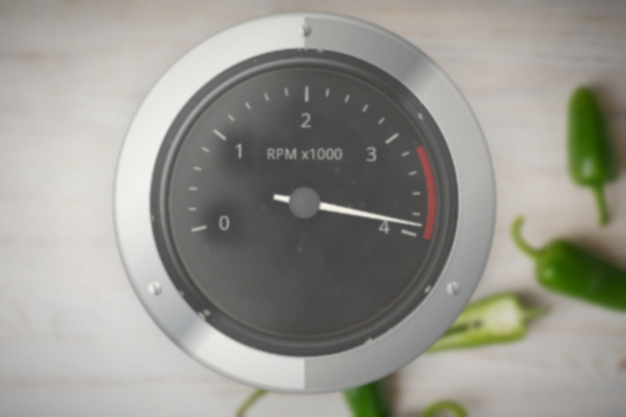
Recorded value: 3900 rpm
